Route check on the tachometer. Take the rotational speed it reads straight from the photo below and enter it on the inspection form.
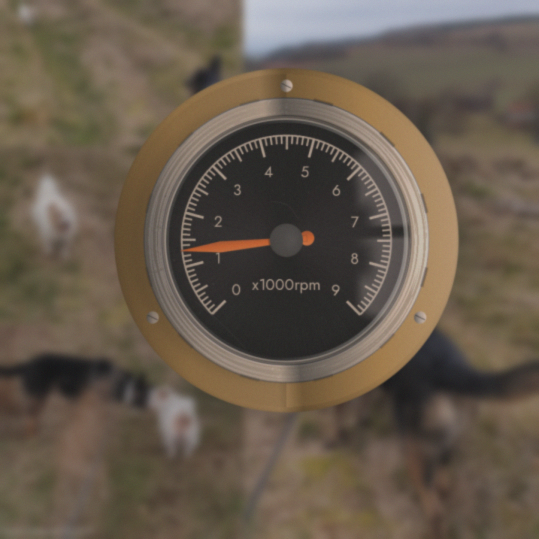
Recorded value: 1300 rpm
